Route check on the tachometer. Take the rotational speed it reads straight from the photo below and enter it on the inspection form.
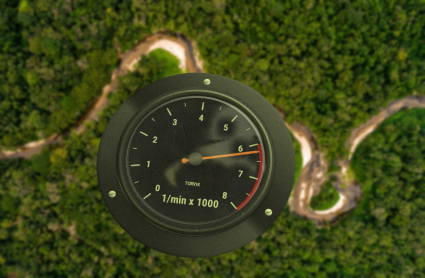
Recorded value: 6250 rpm
